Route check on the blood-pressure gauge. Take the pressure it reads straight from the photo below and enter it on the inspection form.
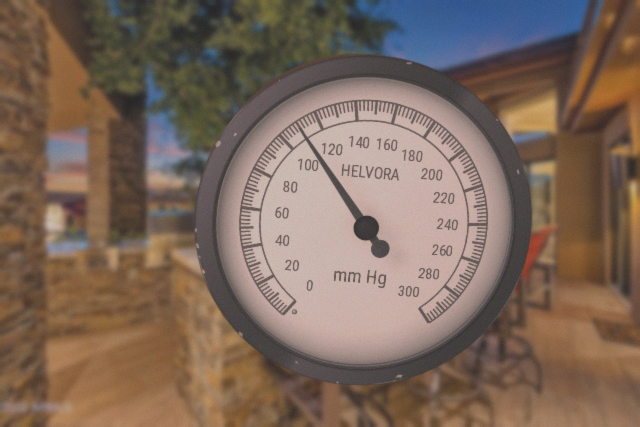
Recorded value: 110 mmHg
